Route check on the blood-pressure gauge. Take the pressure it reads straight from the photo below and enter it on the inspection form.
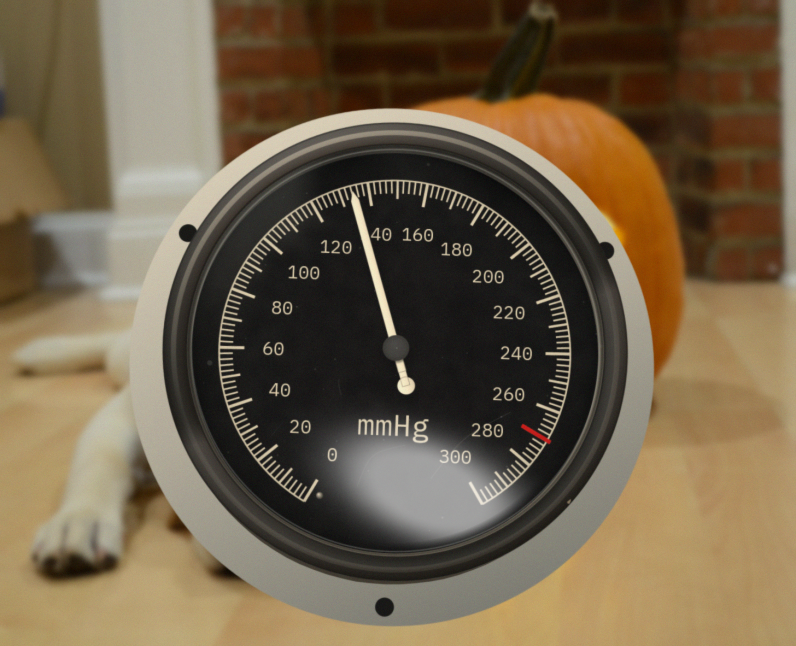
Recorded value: 134 mmHg
